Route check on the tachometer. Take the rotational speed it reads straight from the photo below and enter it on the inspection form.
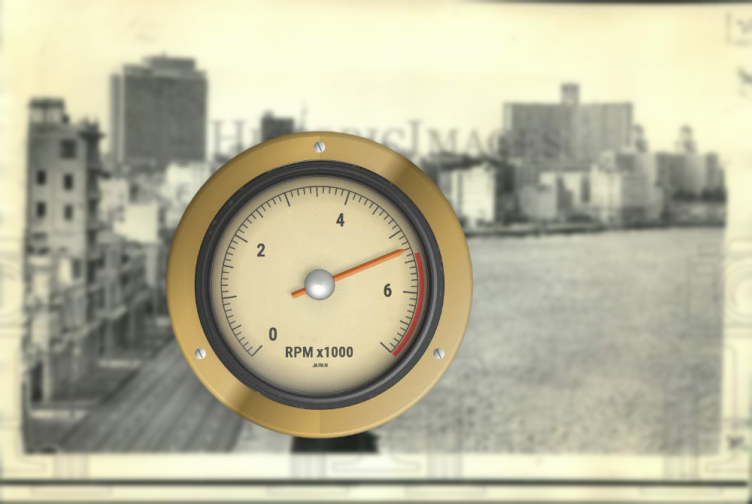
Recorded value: 5300 rpm
